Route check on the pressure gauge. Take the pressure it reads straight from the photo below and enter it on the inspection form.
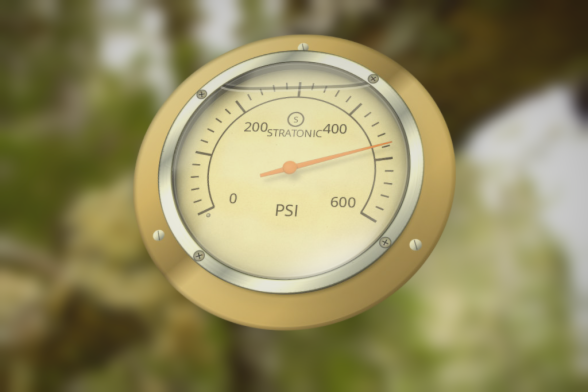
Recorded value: 480 psi
